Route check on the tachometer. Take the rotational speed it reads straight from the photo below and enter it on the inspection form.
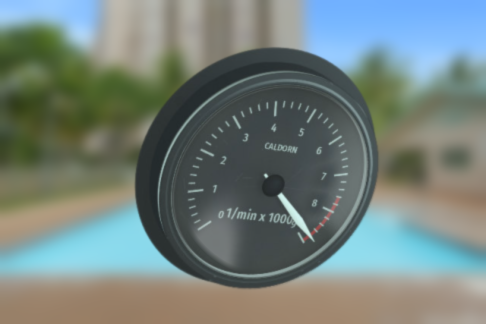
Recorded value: 8800 rpm
